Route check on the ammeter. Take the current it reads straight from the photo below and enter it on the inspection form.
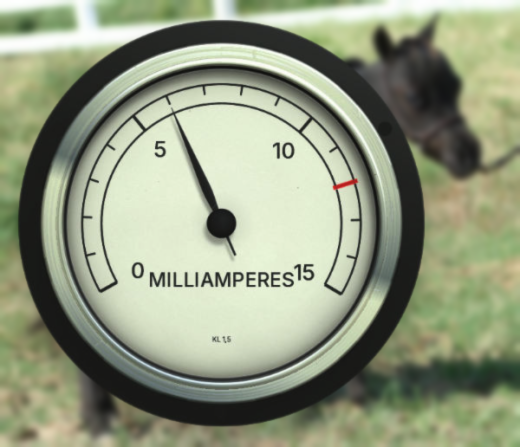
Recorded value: 6 mA
